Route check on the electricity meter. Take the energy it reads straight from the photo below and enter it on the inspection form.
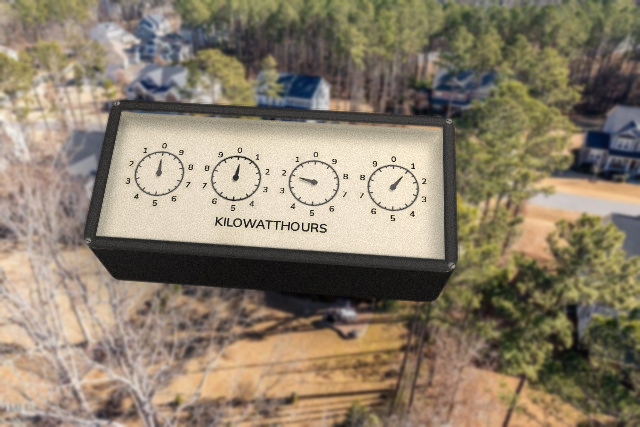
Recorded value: 21 kWh
